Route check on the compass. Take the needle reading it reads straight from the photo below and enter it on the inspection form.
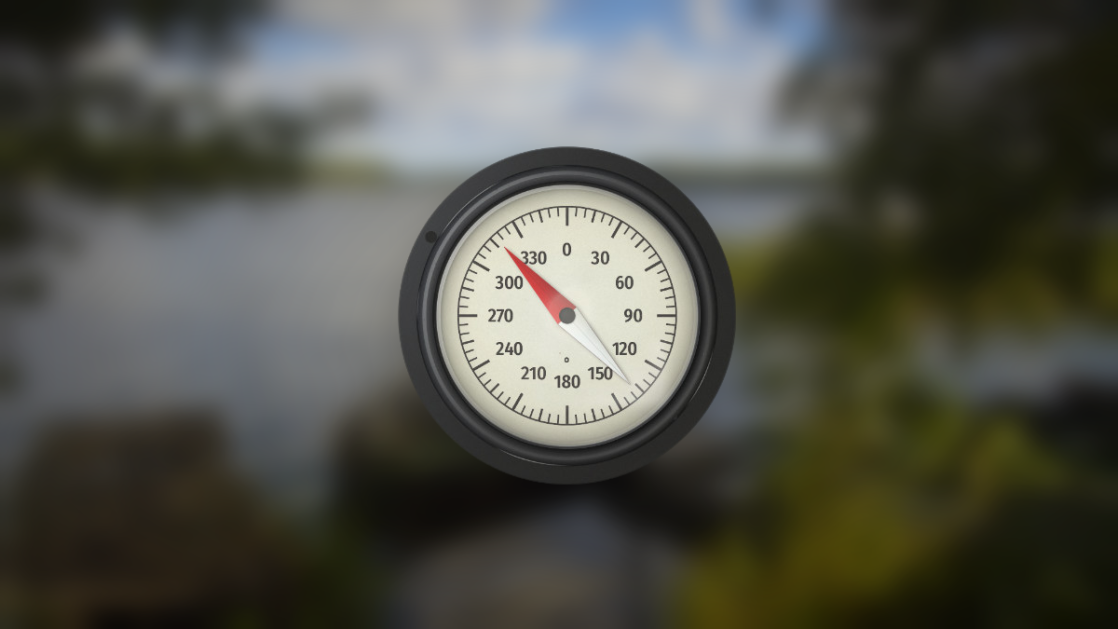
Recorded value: 317.5 °
